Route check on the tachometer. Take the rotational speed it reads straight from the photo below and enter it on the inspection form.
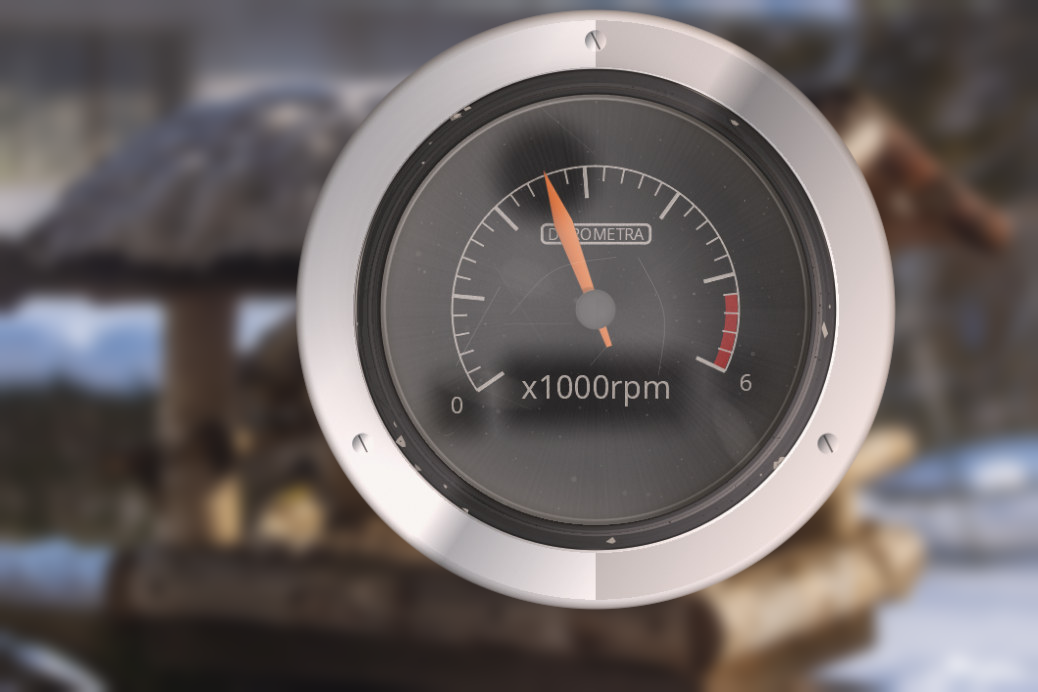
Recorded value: 2600 rpm
